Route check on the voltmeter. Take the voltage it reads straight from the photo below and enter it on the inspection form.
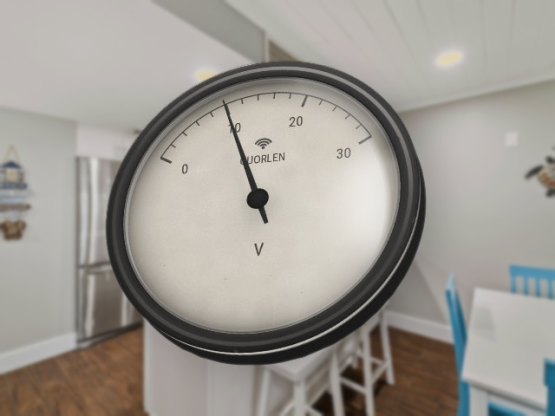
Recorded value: 10 V
